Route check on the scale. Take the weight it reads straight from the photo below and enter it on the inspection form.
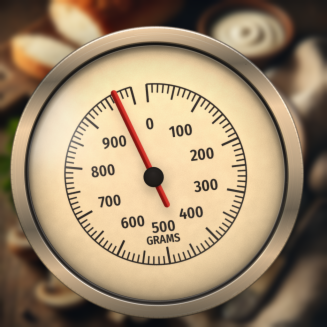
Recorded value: 970 g
